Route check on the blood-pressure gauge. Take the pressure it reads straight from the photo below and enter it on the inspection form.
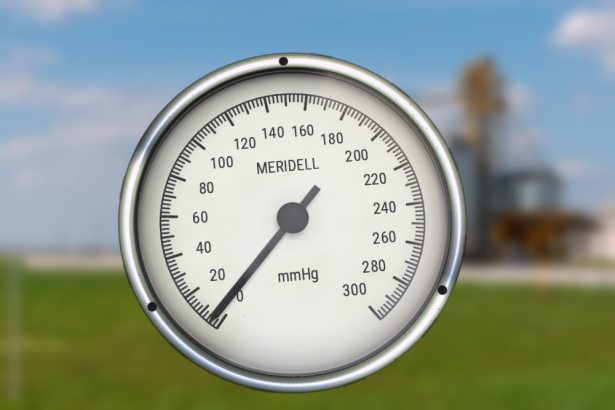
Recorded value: 4 mmHg
